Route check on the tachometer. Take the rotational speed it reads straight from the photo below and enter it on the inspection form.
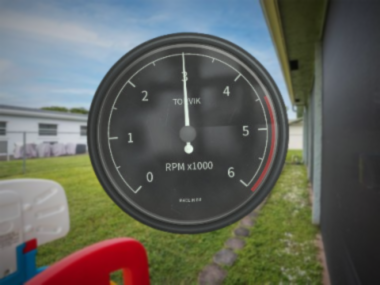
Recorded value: 3000 rpm
